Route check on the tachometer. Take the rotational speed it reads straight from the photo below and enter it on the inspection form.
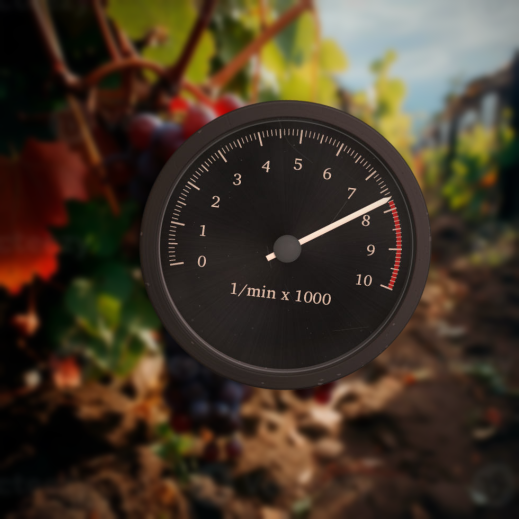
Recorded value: 7700 rpm
